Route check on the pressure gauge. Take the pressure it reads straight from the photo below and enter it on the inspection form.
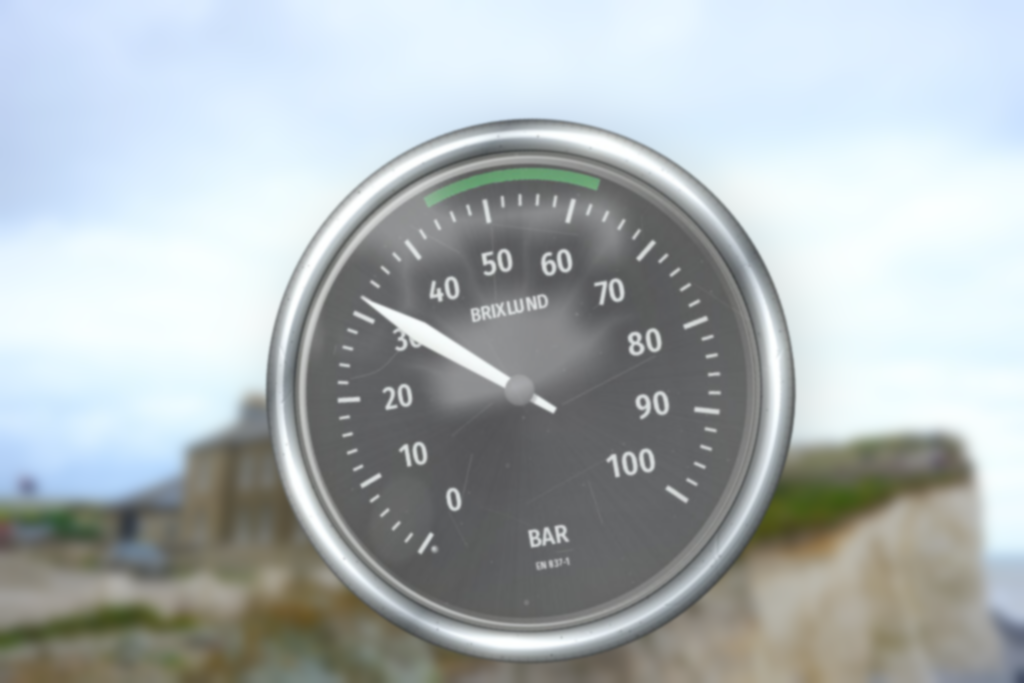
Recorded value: 32 bar
